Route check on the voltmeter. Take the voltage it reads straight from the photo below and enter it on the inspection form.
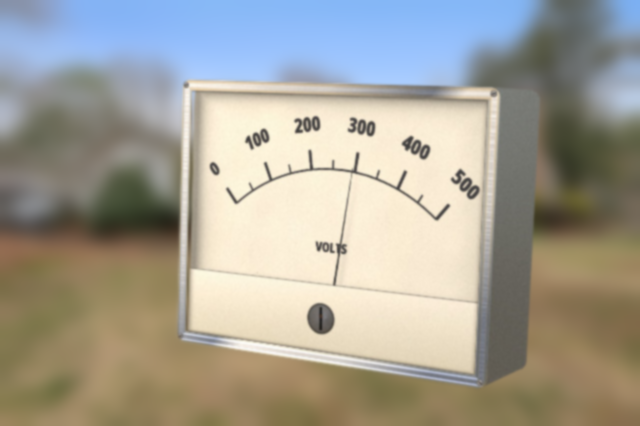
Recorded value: 300 V
